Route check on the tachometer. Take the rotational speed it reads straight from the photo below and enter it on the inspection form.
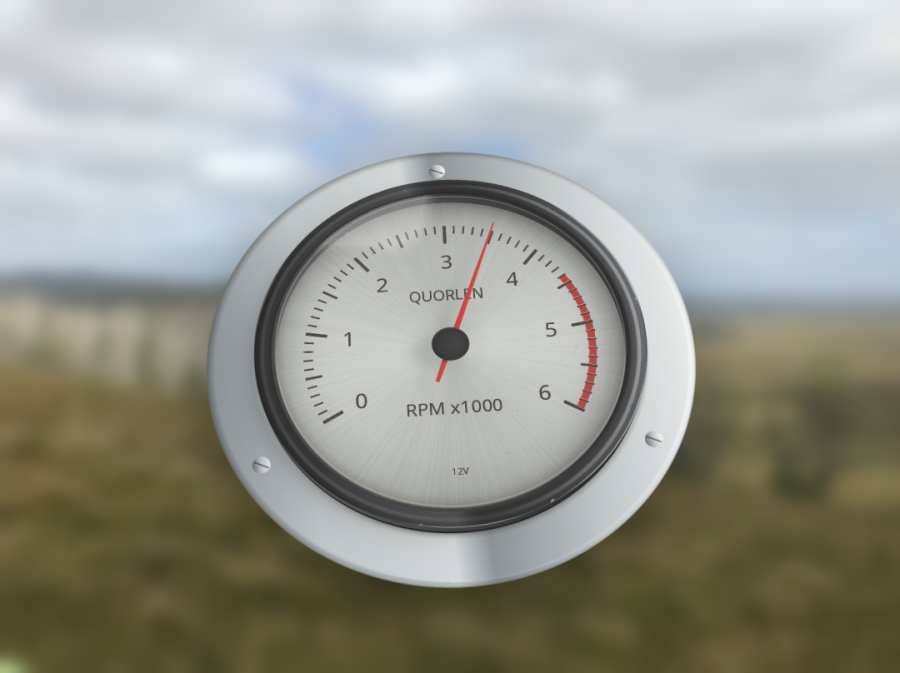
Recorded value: 3500 rpm
